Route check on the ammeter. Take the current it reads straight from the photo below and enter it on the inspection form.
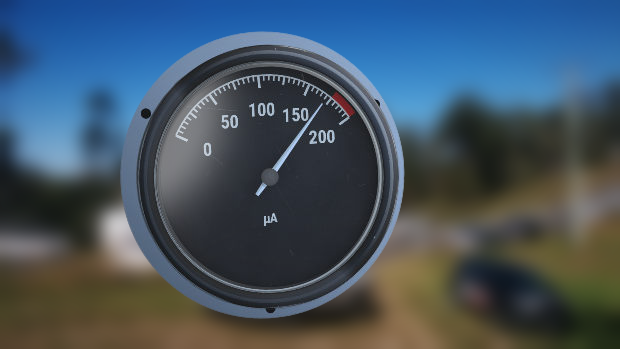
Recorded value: 170 µA
